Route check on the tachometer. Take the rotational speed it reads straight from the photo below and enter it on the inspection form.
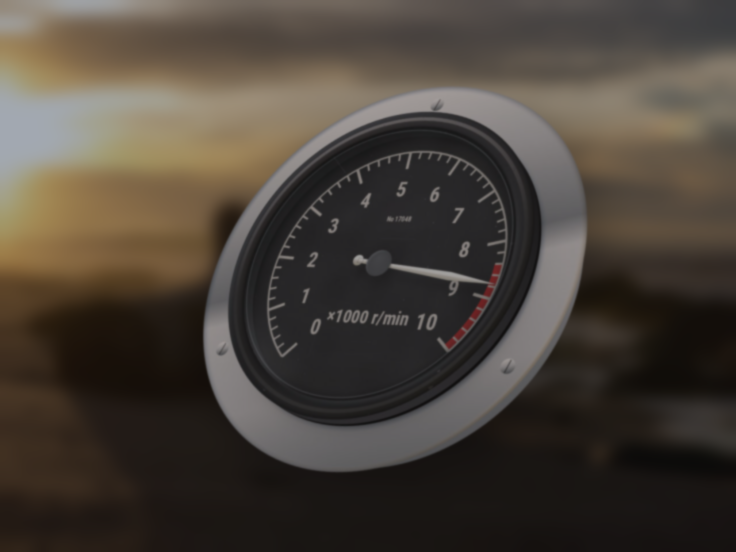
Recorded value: 8800 rpm
